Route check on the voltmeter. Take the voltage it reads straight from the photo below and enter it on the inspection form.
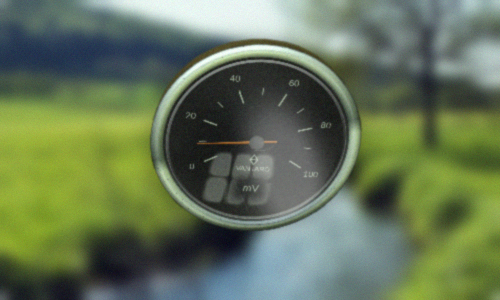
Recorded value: 10 mV
